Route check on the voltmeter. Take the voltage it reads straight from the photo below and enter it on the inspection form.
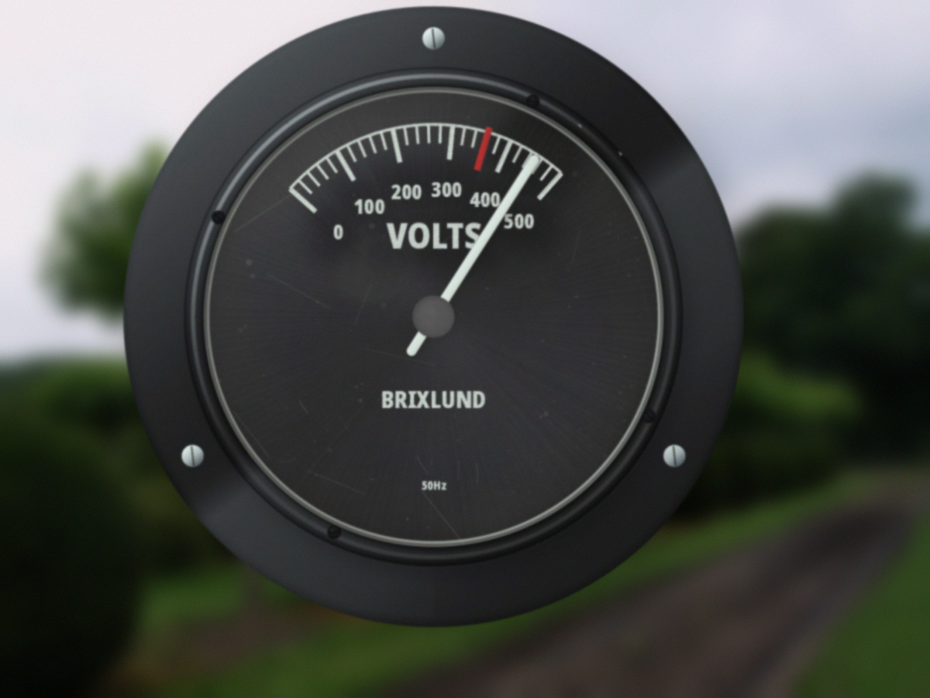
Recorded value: 450 V
